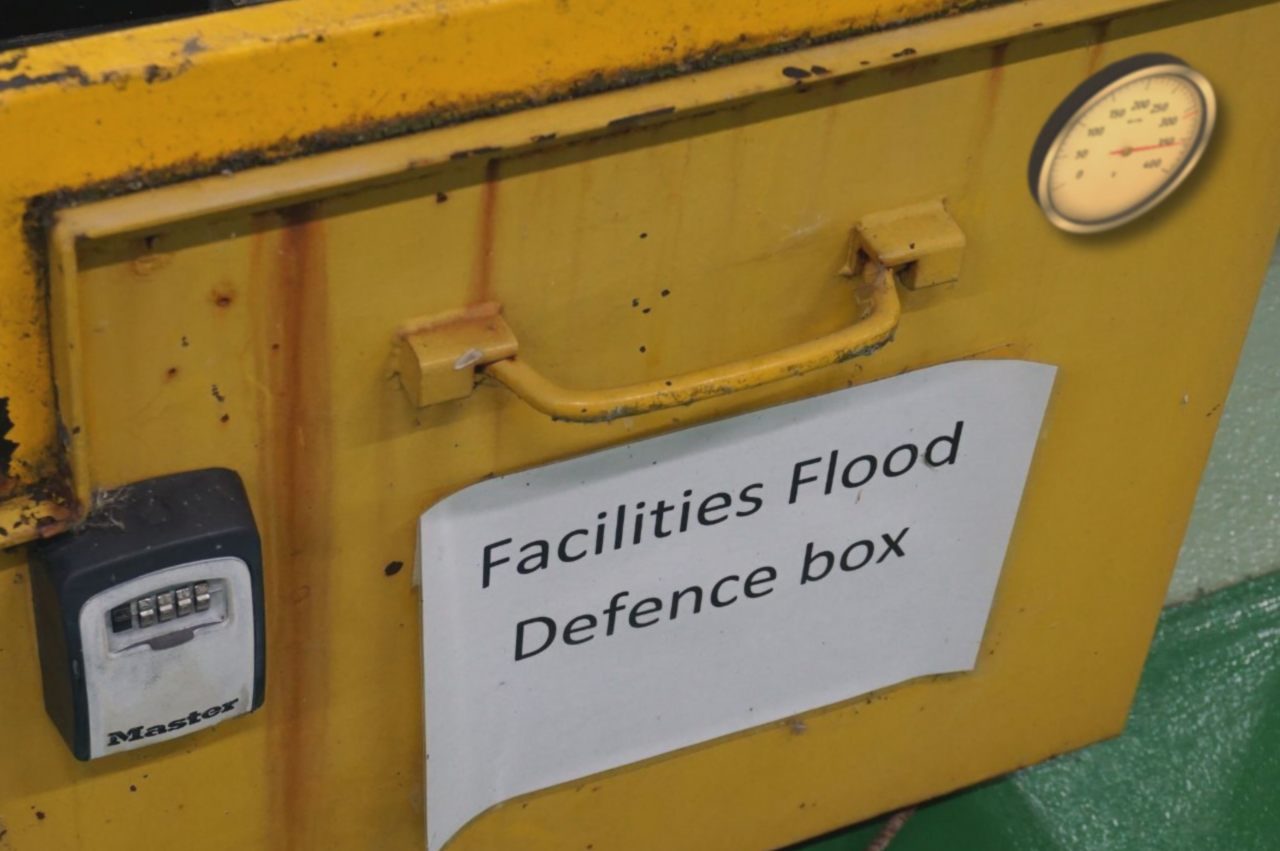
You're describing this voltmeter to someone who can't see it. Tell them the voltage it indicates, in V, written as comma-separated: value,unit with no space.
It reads 350,V
